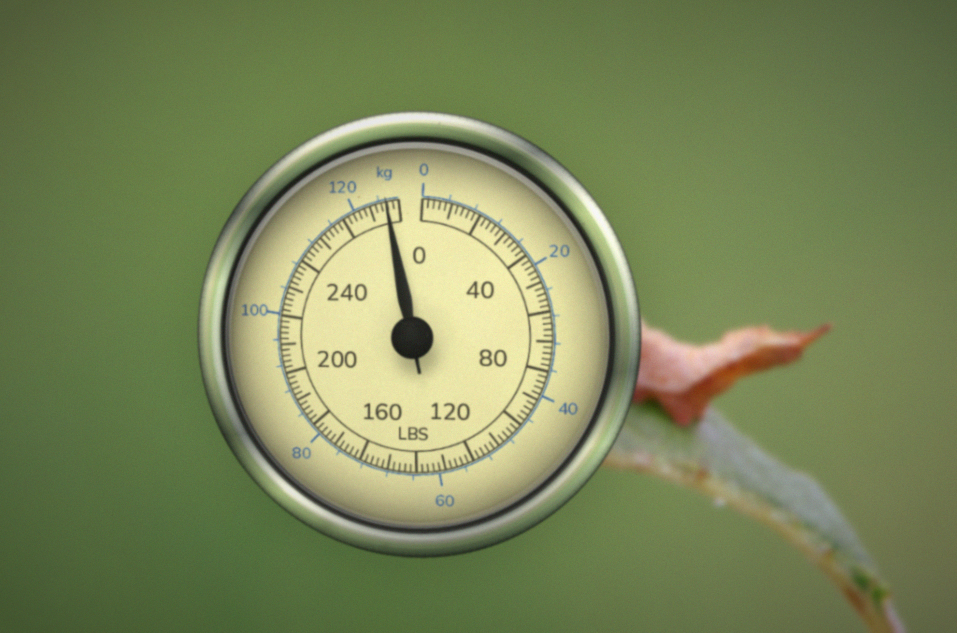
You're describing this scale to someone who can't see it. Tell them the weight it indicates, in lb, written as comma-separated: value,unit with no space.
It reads 276,lb
